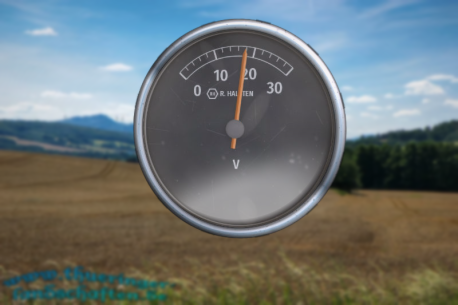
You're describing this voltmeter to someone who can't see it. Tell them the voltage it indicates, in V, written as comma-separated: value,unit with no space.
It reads 18,V
